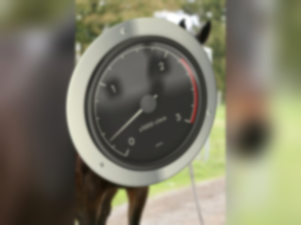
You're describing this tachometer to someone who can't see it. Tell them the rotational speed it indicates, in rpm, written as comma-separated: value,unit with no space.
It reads 300,rpm
